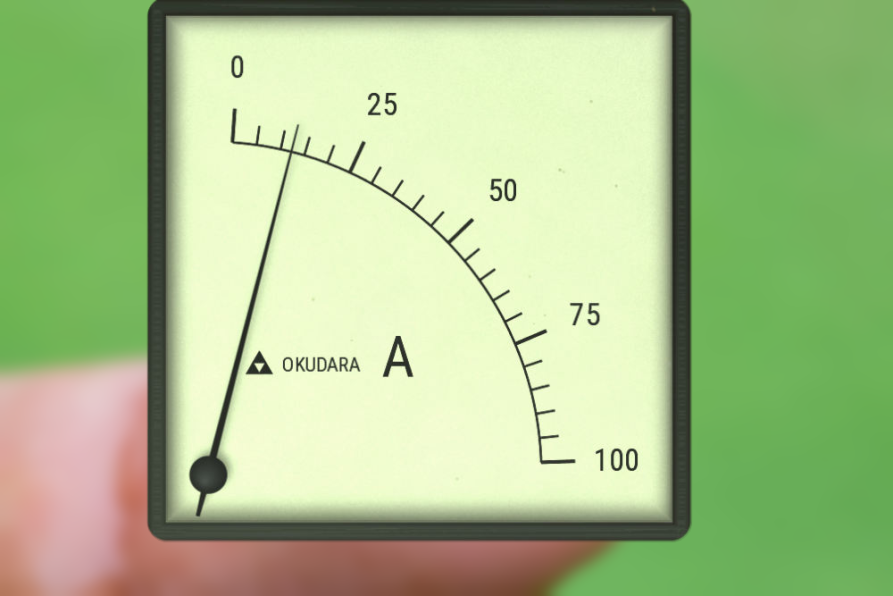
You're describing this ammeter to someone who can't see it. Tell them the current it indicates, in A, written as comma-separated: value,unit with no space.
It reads 12.5,A
